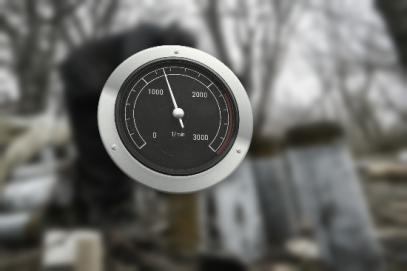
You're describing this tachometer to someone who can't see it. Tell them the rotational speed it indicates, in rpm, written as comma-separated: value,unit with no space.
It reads 1300,rpm
